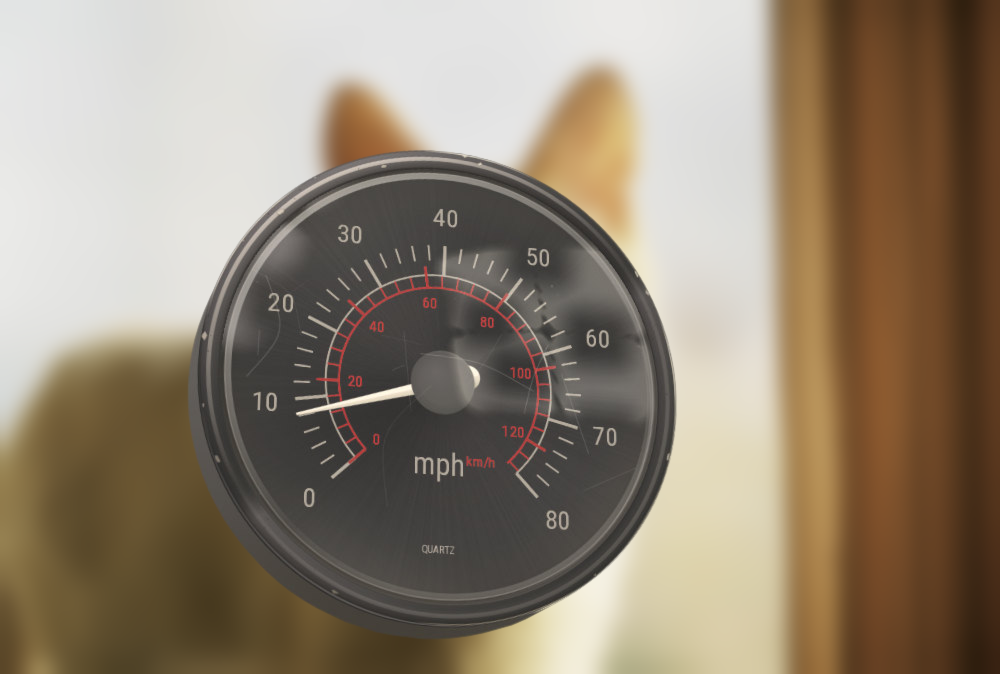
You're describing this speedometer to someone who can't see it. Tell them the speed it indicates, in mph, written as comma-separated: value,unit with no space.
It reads 8,mph
